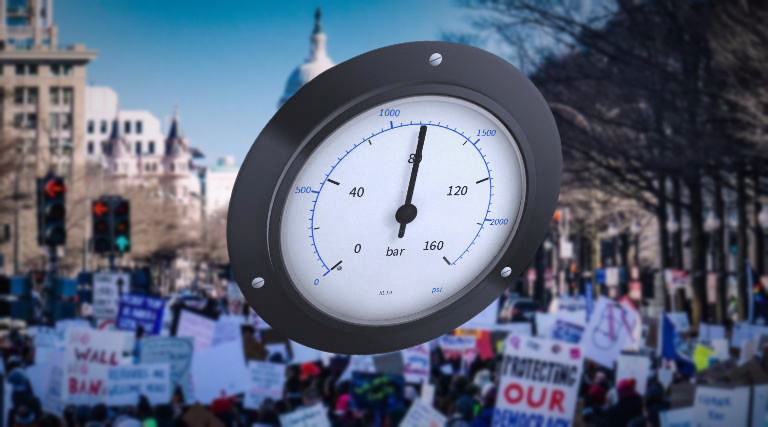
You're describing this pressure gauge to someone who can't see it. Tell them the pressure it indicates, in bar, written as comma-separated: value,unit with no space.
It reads 80,bar
